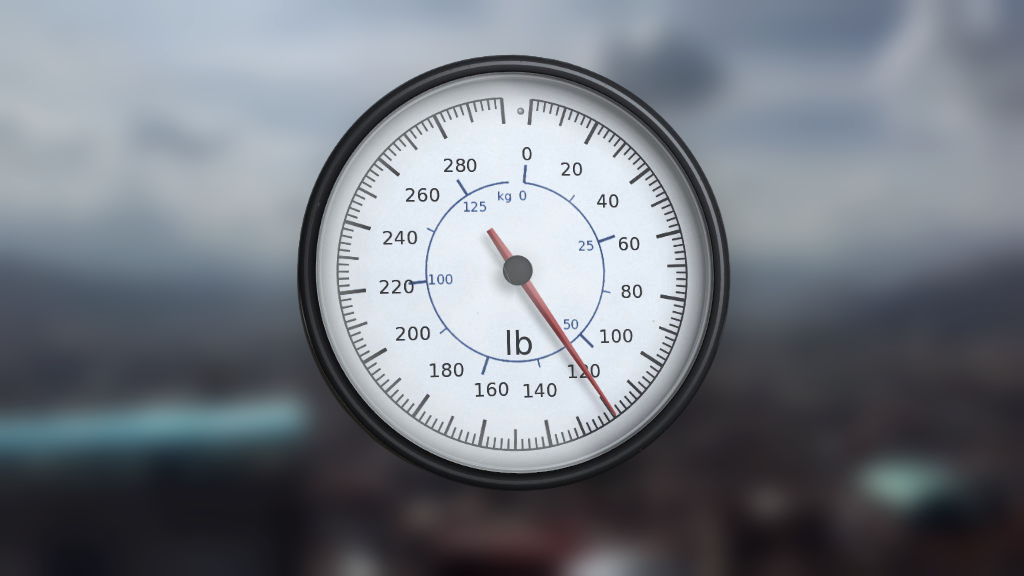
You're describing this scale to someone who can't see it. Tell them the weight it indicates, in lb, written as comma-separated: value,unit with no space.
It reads 120,lb
